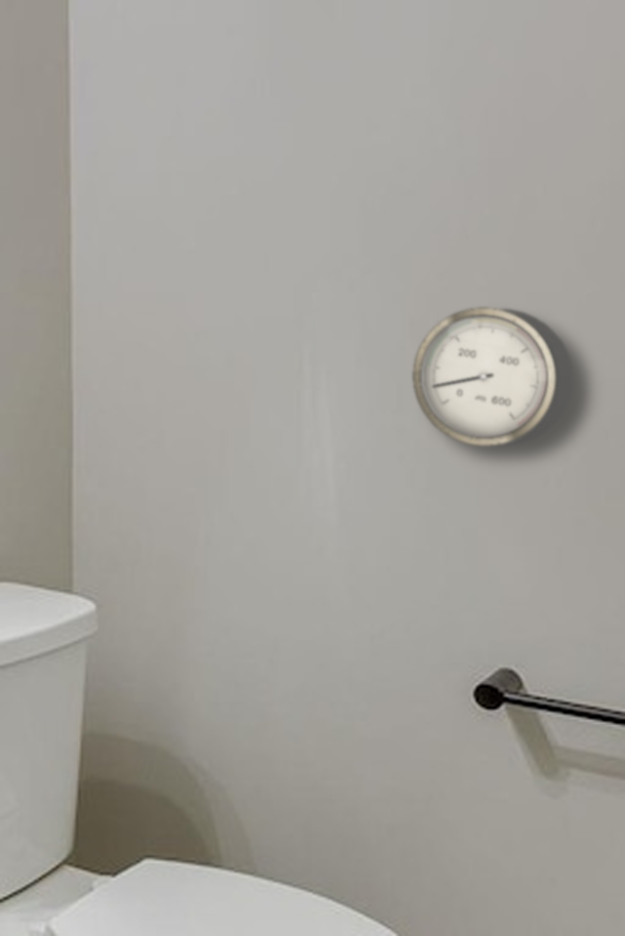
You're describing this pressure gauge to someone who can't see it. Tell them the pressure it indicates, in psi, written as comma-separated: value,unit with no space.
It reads 50,psi
